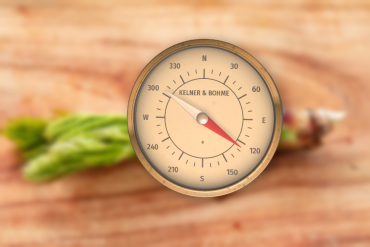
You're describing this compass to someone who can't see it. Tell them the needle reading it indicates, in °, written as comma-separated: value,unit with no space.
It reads 125,°
